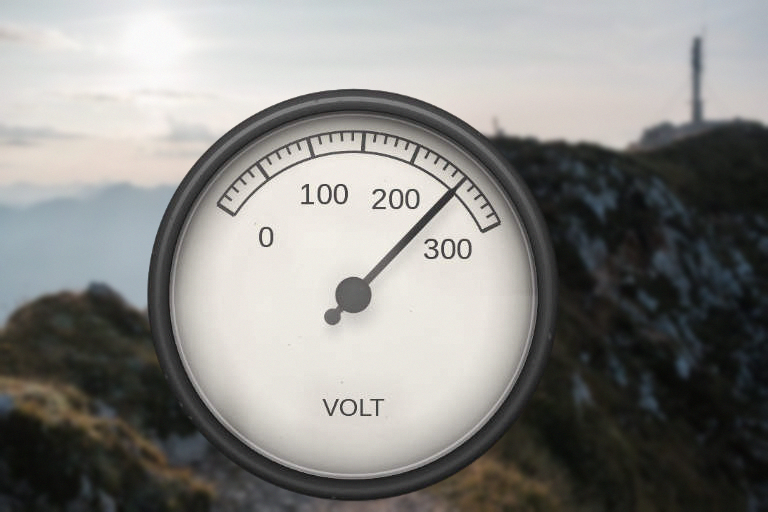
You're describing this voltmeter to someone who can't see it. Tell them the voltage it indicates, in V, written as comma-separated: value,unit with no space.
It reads 250,V
